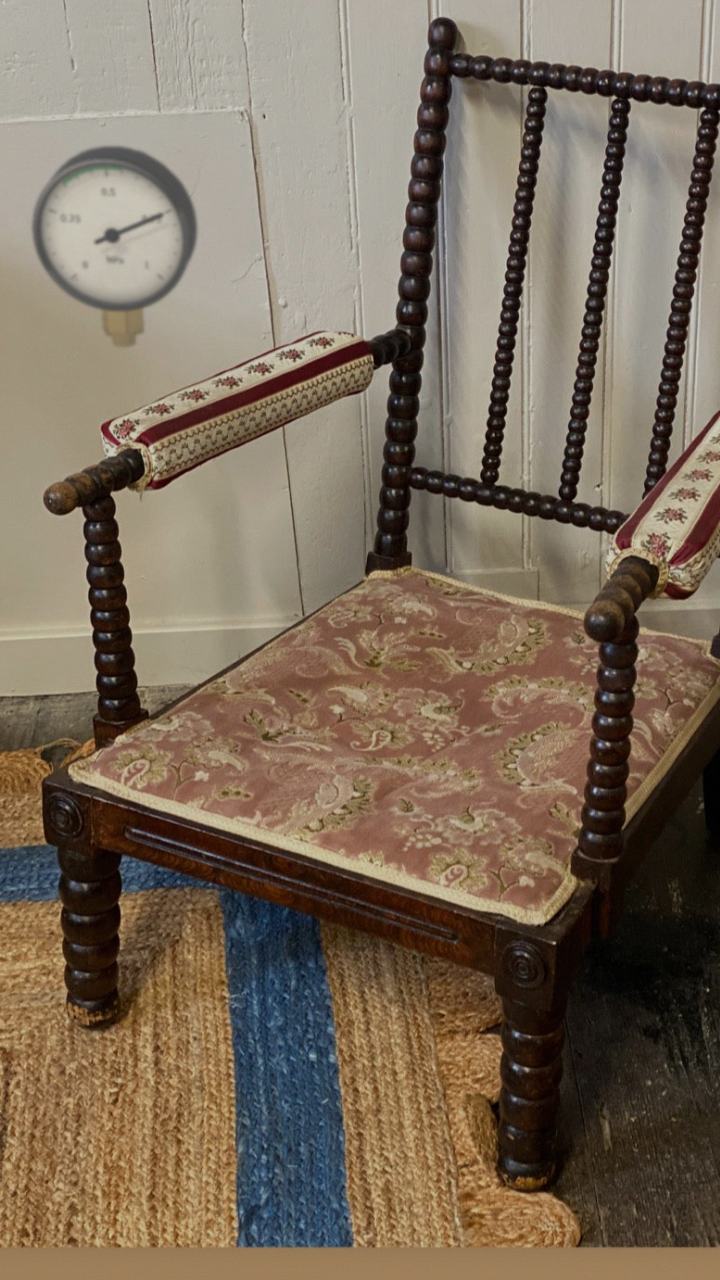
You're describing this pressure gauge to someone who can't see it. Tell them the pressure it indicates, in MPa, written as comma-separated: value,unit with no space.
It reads 0.75,MPa
